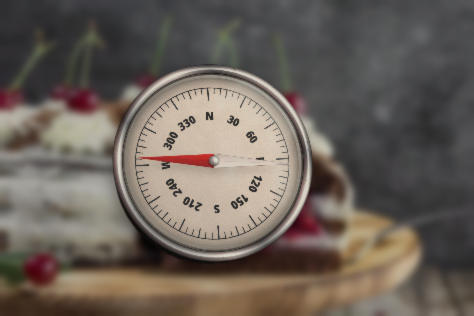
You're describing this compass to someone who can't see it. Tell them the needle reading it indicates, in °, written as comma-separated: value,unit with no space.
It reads 275,°
